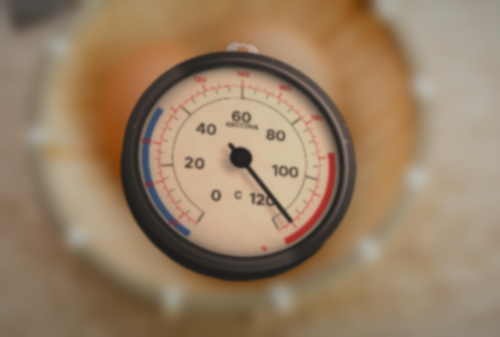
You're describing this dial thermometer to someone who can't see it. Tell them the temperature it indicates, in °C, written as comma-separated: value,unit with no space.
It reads 116,°C
